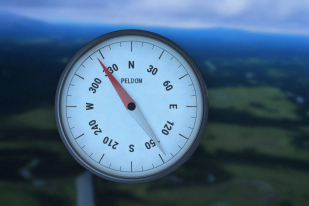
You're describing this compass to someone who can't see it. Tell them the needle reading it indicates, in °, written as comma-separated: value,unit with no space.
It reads 325,°
